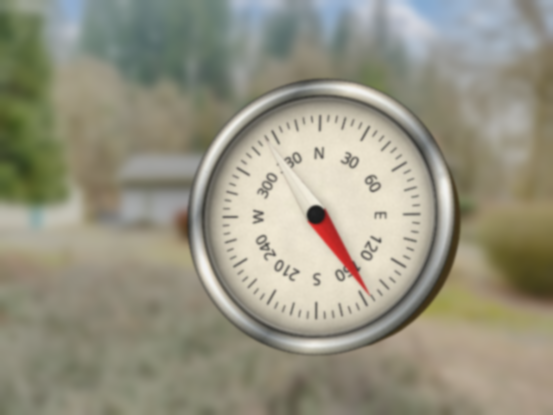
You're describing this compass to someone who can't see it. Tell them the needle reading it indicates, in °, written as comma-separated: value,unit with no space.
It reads 145,°
